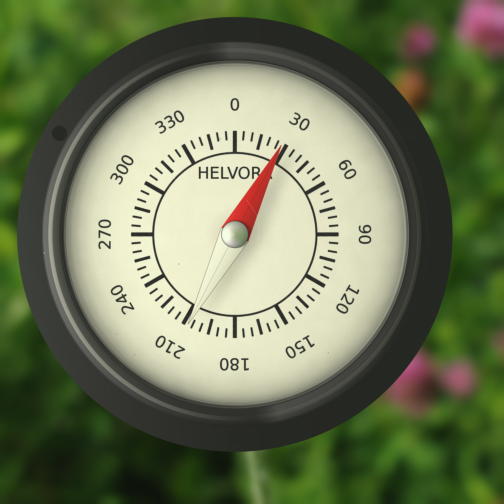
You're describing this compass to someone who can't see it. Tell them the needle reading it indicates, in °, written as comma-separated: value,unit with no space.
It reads 27.5,°
